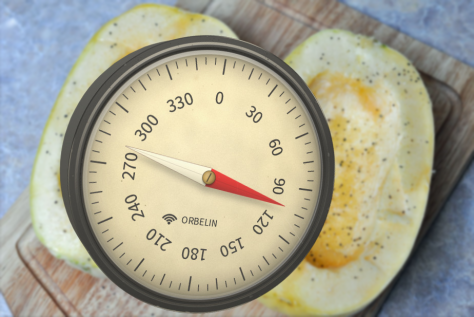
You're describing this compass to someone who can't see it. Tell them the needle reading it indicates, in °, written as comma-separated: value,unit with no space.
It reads 102.5,°
